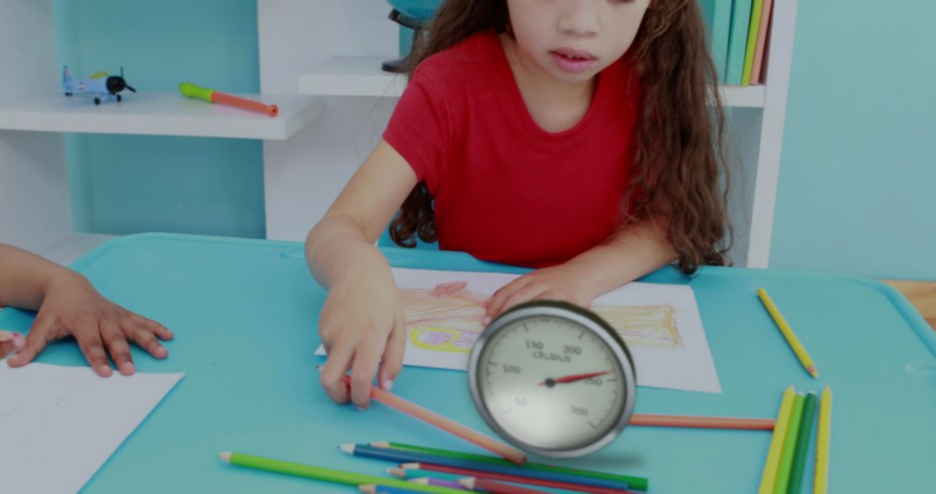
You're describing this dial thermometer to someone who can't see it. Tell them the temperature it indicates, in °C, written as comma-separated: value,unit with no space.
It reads 240,°C
